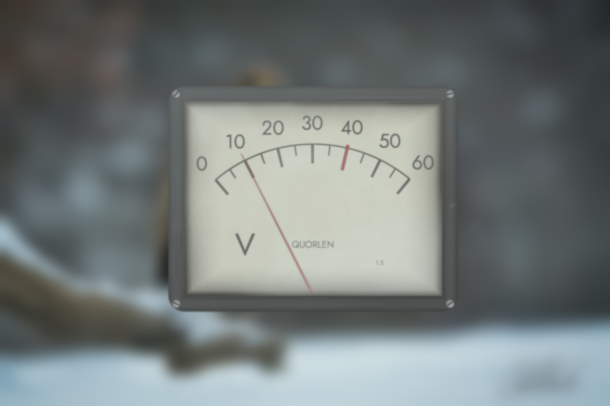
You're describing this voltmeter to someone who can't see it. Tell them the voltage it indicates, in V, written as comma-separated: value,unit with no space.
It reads 10,V
